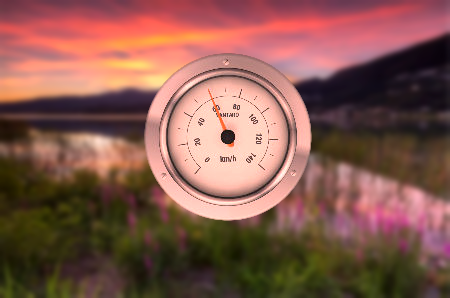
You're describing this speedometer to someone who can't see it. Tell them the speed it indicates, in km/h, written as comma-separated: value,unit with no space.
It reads 60,km/h
